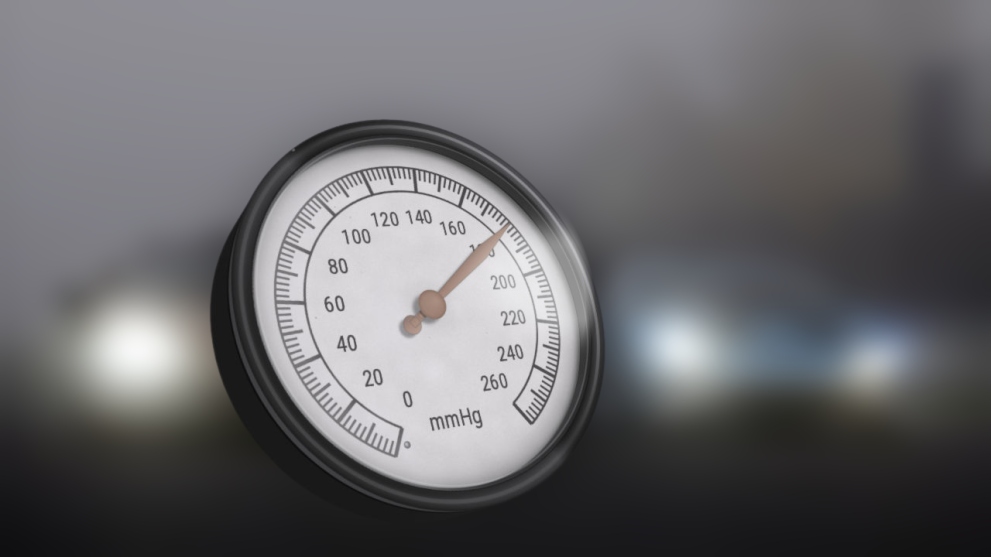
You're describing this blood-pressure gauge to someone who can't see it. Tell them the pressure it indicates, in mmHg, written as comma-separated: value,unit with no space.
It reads 180,mmHg
